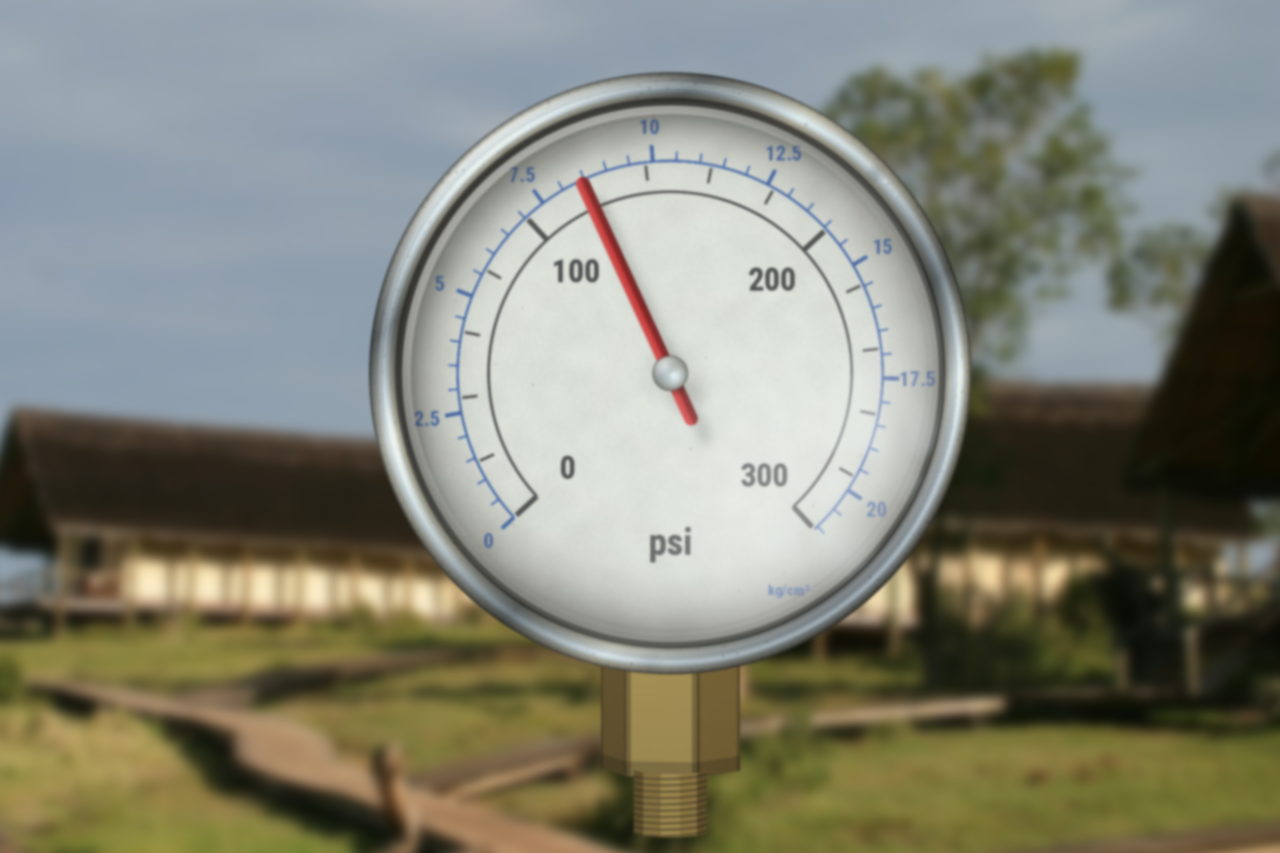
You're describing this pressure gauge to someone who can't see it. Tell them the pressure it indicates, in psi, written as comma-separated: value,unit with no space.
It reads 120,psi
